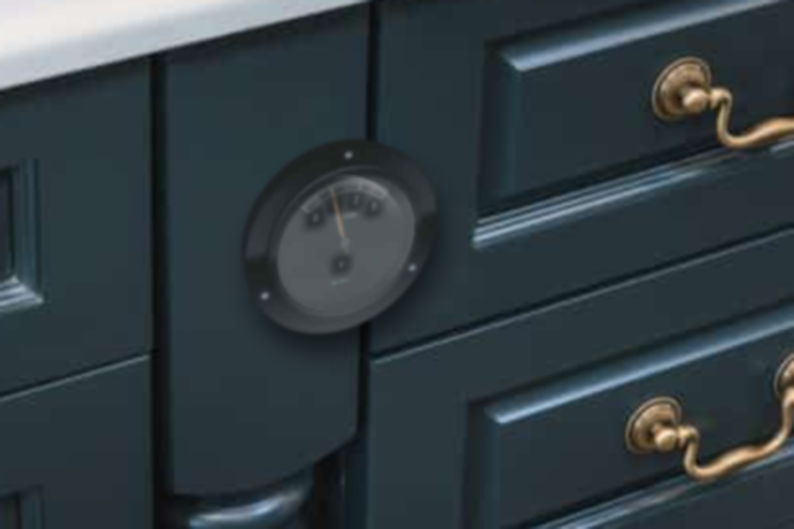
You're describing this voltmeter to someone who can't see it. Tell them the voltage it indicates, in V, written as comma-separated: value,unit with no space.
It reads 1,V
